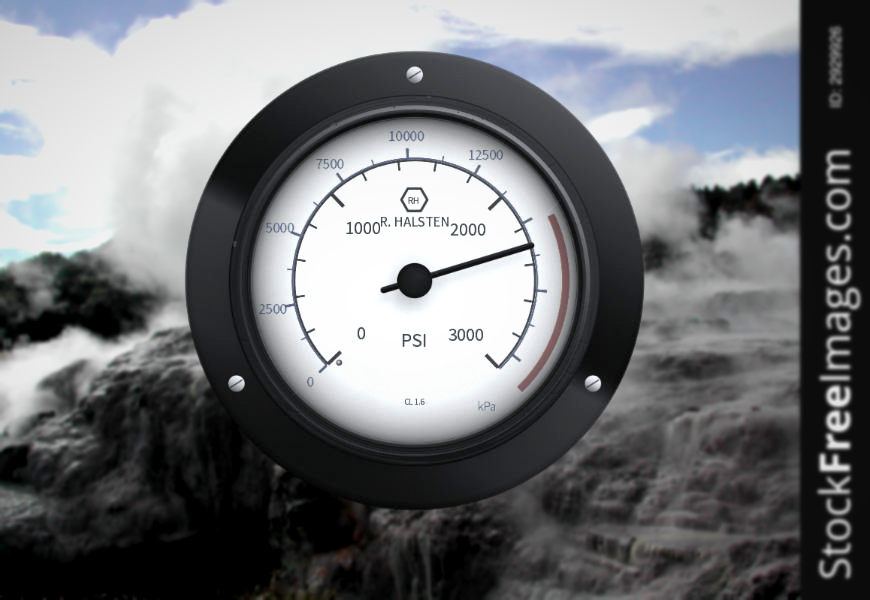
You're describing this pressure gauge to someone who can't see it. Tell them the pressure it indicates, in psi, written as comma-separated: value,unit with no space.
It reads 2300,psi
